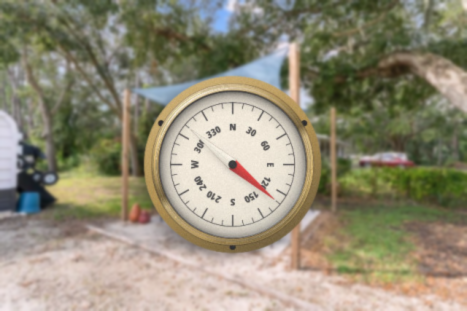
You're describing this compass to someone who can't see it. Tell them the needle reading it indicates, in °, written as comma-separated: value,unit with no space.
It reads 130,°
